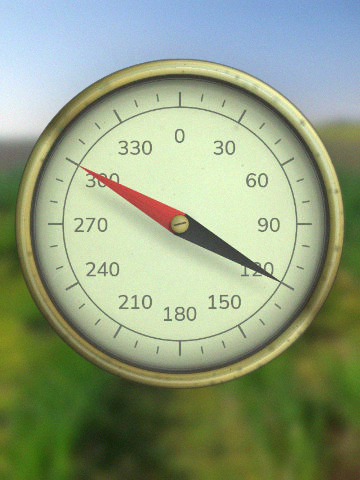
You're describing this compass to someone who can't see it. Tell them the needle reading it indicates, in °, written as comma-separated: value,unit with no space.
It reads 300,°
